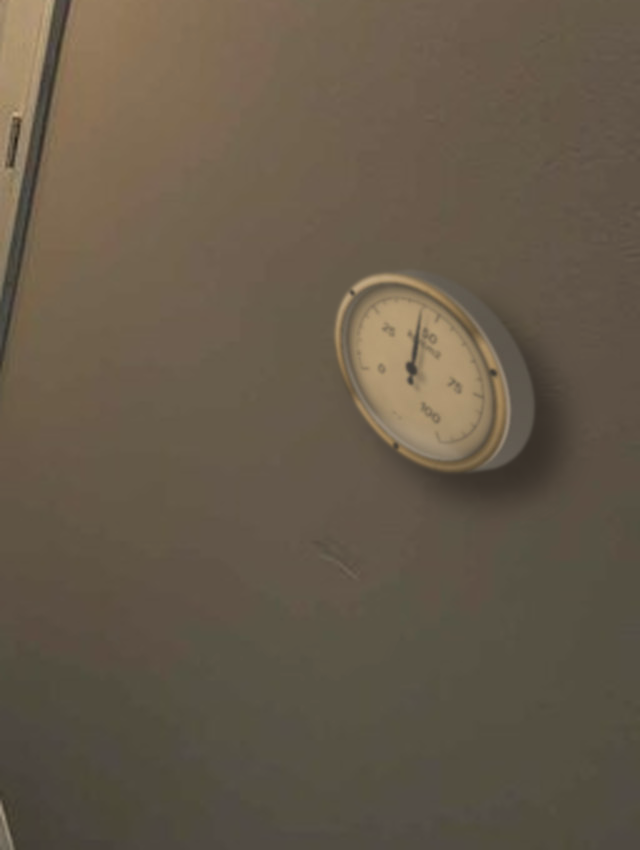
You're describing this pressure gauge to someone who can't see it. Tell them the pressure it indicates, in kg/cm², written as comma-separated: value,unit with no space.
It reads 45,kg/cm²
